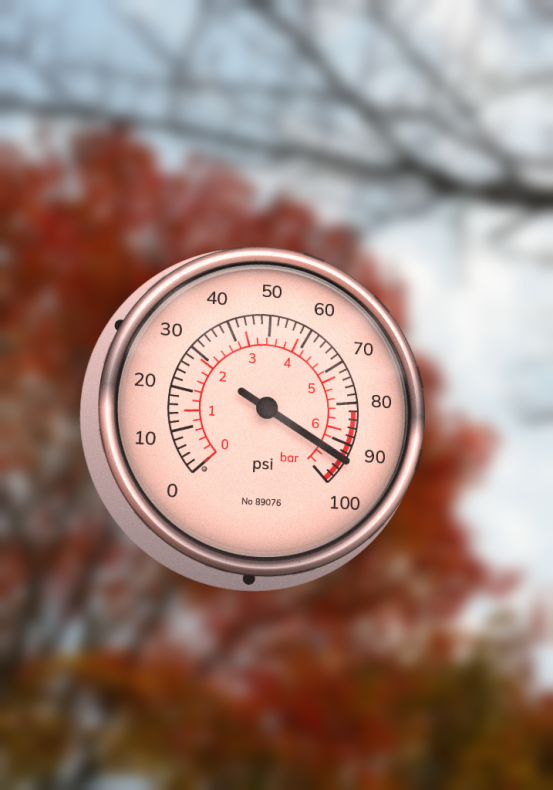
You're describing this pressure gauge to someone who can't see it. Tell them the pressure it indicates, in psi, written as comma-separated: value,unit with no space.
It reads 94,psi
